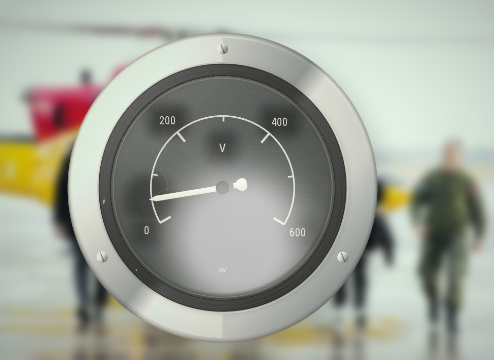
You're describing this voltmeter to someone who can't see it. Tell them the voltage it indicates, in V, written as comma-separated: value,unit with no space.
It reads 50,V
